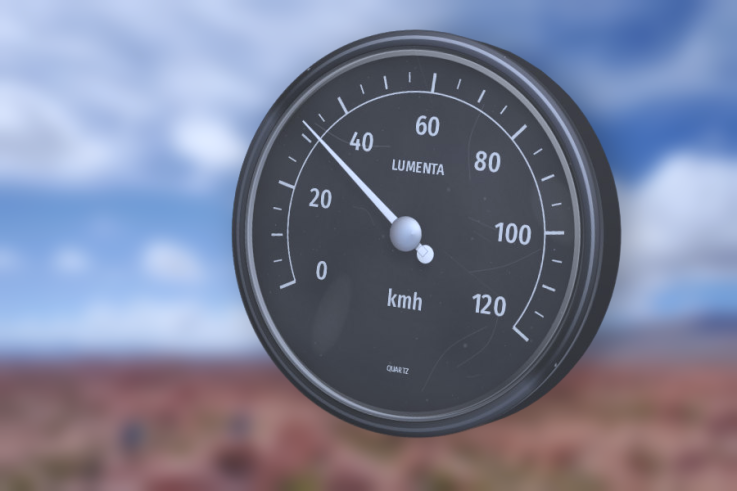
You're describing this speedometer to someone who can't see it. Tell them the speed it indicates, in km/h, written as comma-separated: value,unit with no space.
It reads 32.5,km/h
